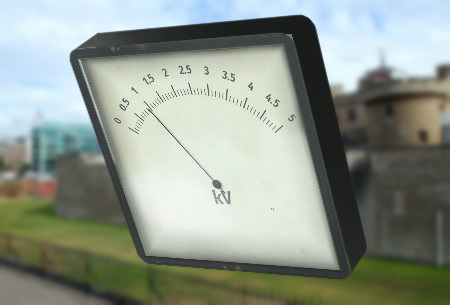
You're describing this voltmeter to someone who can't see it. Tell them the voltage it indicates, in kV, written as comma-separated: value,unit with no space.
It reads 1,kV
